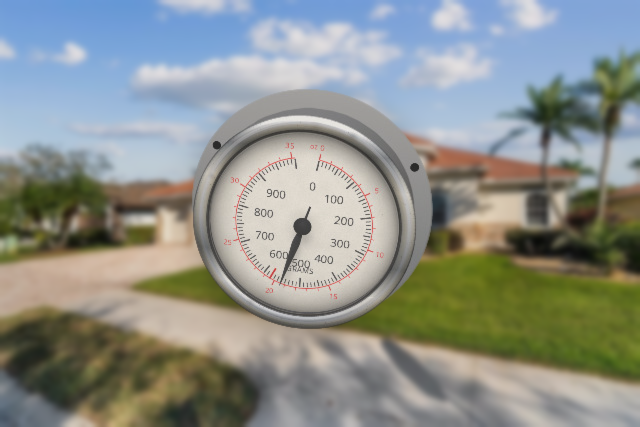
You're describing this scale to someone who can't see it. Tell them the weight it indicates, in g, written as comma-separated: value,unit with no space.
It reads 550,g
